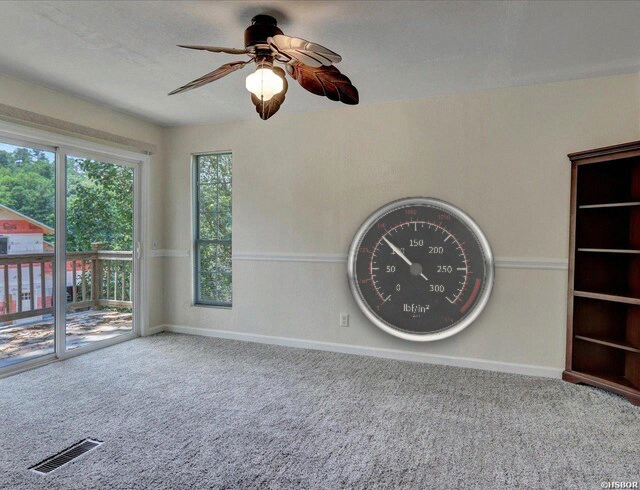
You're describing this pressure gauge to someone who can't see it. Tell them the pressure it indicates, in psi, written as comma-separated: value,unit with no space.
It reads 100,psi
